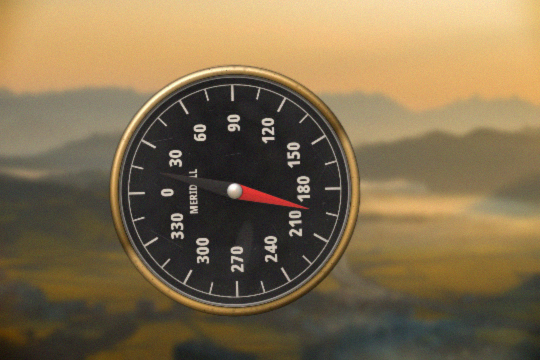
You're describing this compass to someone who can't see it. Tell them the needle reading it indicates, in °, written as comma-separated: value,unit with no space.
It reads 195,°
